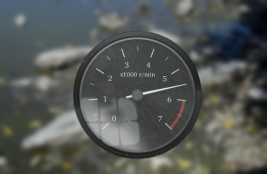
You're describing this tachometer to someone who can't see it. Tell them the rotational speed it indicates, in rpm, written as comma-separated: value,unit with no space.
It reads 5500,rpm
